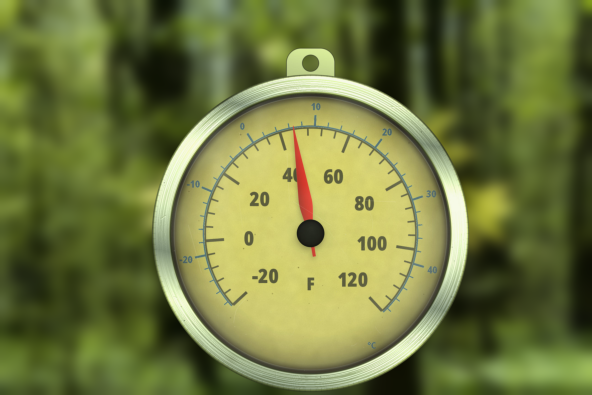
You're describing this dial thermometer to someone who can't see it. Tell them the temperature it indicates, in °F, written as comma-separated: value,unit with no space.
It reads 44,°F
